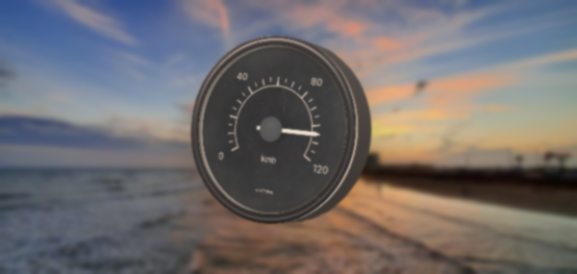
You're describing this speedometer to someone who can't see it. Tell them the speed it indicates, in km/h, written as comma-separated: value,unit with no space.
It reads 105,km/h
